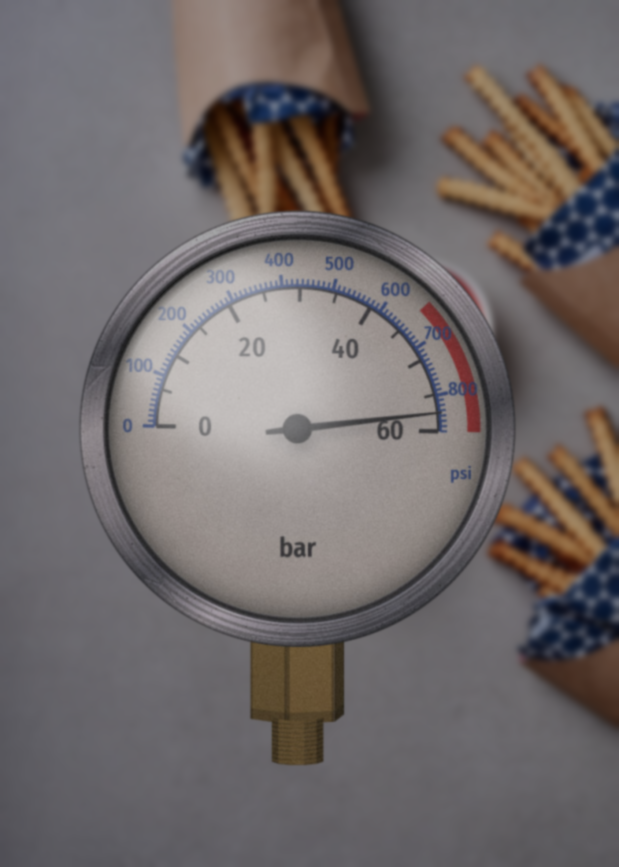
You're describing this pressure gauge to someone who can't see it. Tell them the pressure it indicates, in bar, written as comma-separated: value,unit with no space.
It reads 57.5,bar
